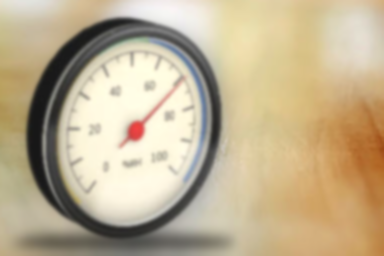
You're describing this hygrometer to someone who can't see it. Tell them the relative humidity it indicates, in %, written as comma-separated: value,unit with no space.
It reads 70,%
